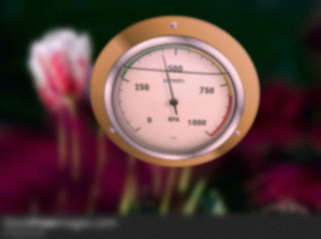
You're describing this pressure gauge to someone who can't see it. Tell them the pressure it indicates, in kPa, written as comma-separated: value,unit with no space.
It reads 450,kPa
